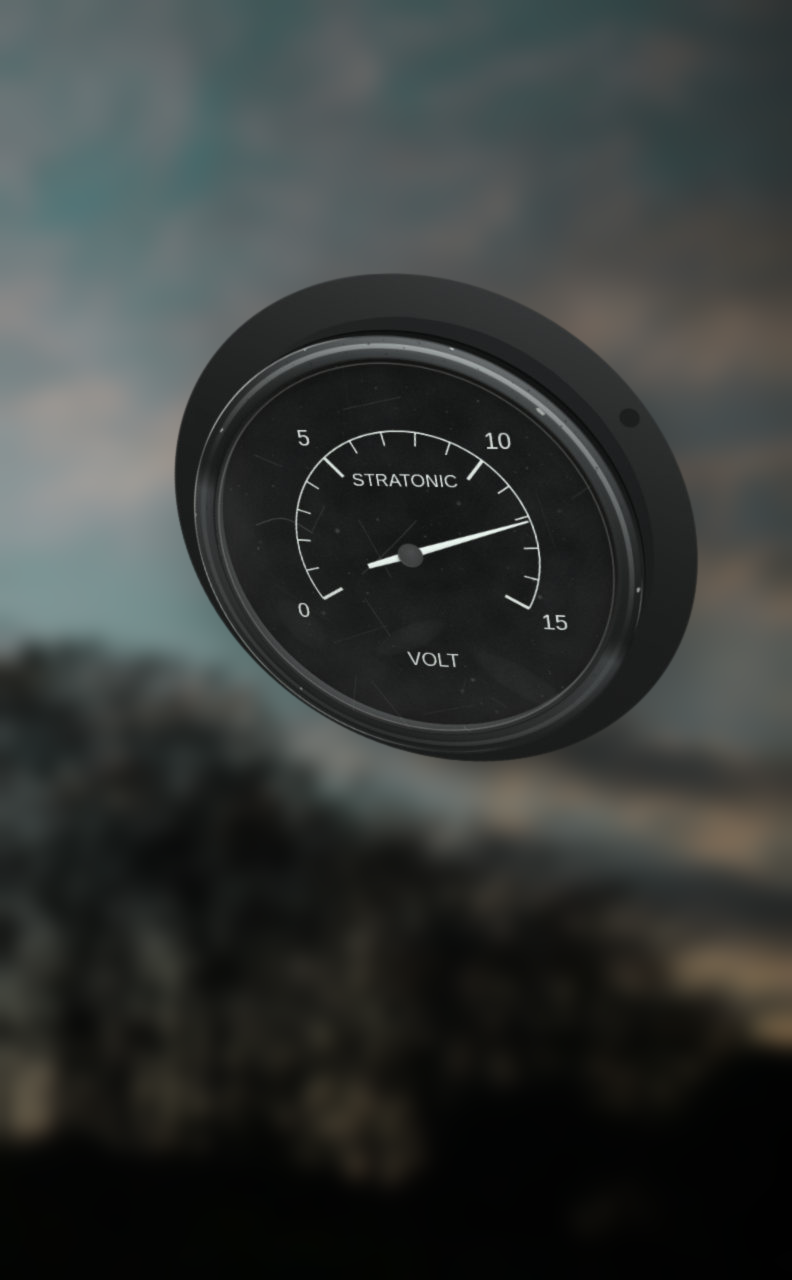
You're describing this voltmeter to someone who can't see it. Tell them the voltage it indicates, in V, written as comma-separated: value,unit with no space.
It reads 12,V
